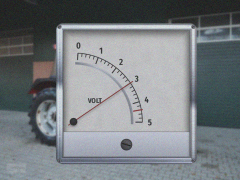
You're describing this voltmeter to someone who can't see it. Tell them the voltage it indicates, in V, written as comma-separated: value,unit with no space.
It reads 3,V
